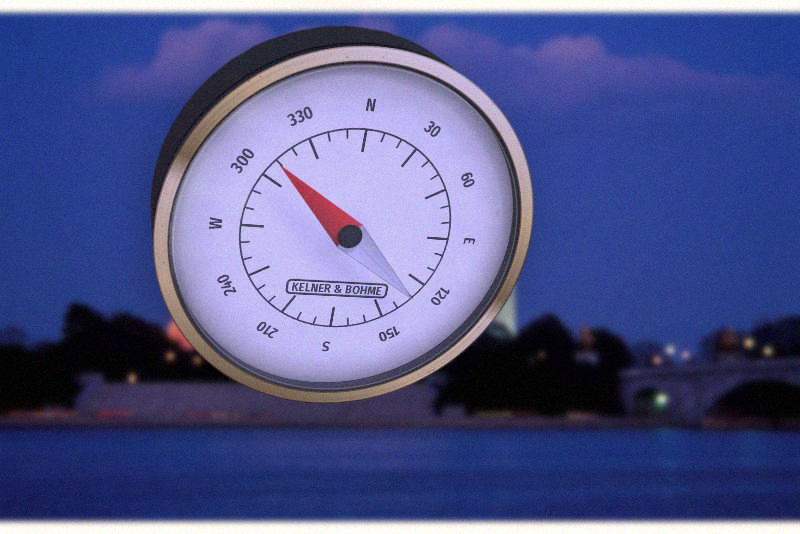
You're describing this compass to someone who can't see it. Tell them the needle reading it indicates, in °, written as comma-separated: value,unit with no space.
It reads 310,°
